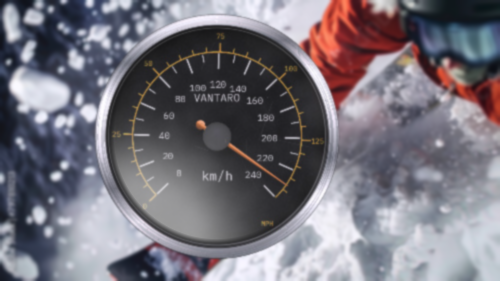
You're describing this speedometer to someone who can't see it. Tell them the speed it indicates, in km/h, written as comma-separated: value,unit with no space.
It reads 230,km/h
